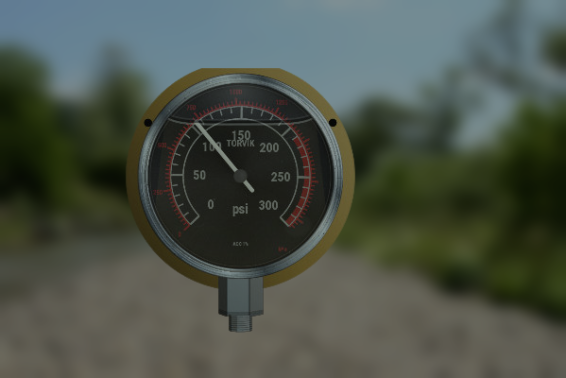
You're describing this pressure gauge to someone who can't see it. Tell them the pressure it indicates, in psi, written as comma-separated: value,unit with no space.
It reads 105,psi
